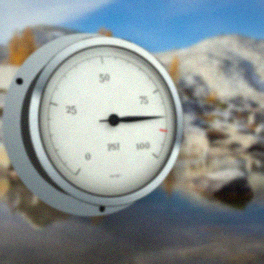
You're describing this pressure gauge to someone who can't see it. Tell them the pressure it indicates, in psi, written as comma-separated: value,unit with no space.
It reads 85,psi
